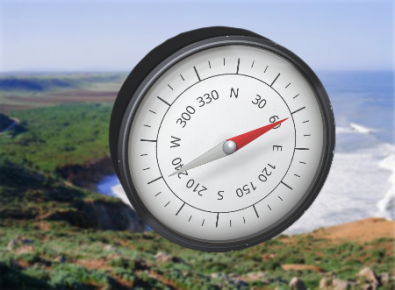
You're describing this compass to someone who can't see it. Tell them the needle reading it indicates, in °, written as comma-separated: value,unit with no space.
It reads 60,°
